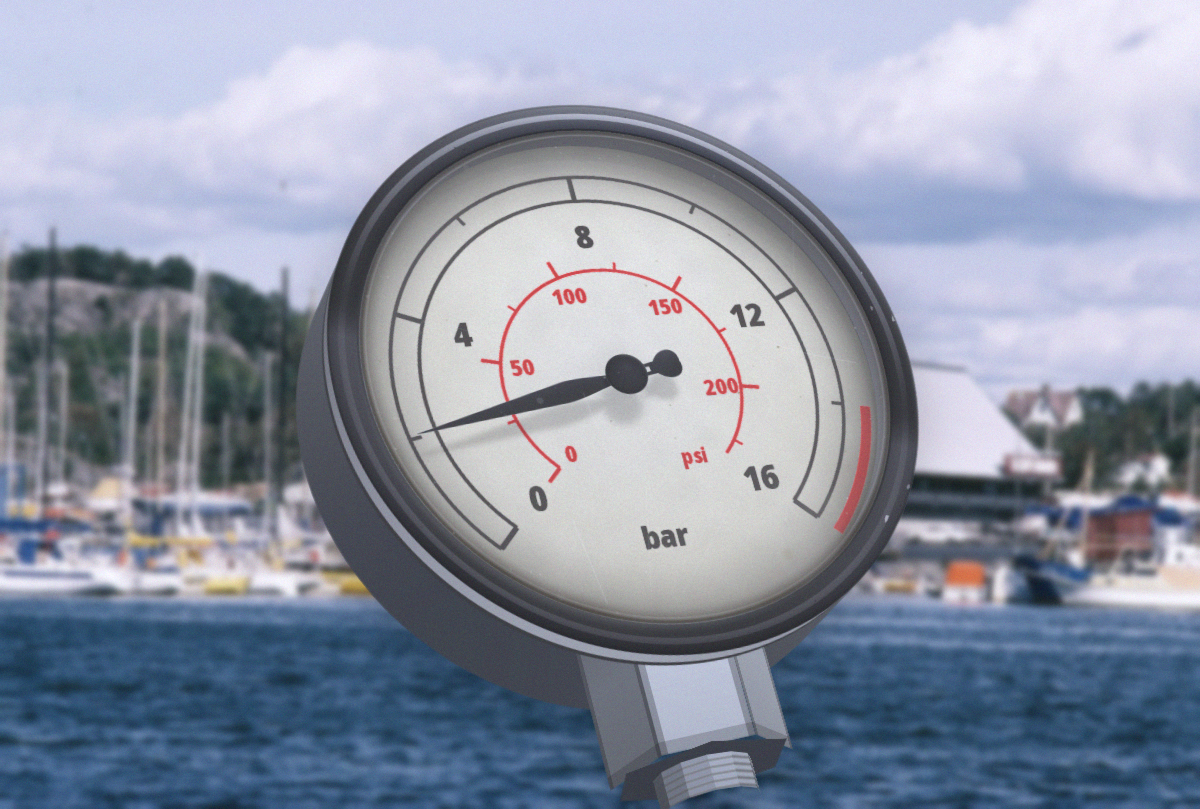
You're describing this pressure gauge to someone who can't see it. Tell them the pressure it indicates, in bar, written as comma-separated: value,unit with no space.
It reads 2,bar
